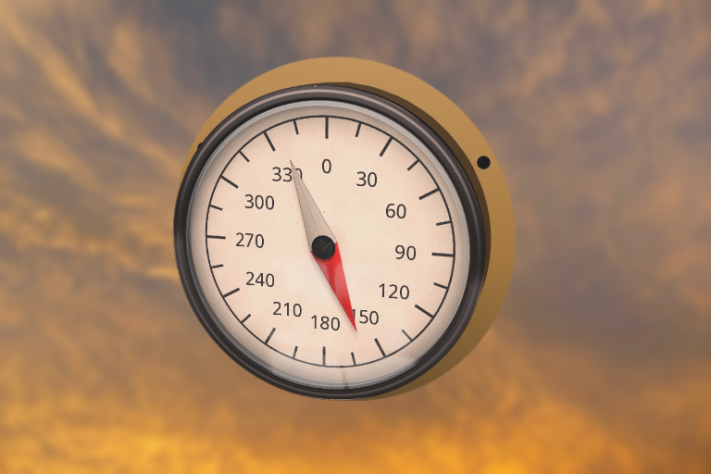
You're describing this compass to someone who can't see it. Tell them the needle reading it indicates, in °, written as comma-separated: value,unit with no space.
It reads 157.5,°
